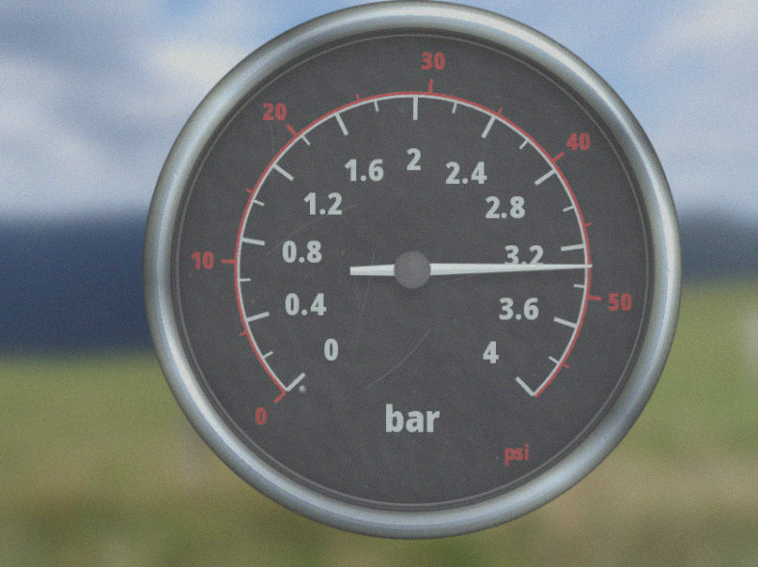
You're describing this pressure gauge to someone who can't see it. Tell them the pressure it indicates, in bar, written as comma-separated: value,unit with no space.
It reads 3.3,bar
